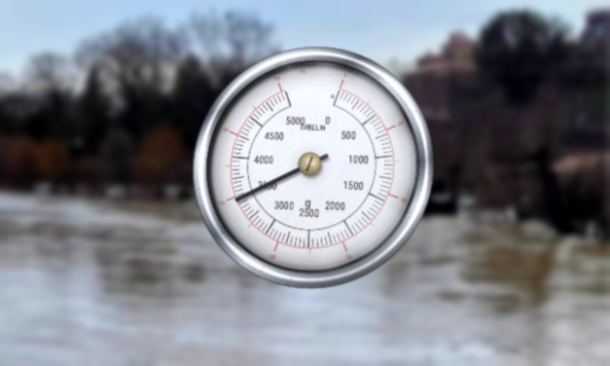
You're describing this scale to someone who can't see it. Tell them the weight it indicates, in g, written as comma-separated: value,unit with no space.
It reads 3500,g
